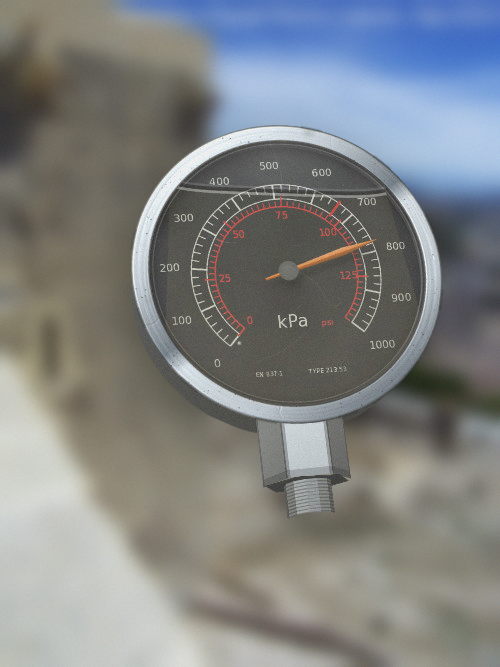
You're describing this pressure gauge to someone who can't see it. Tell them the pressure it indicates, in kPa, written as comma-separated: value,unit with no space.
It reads 780,kPa
